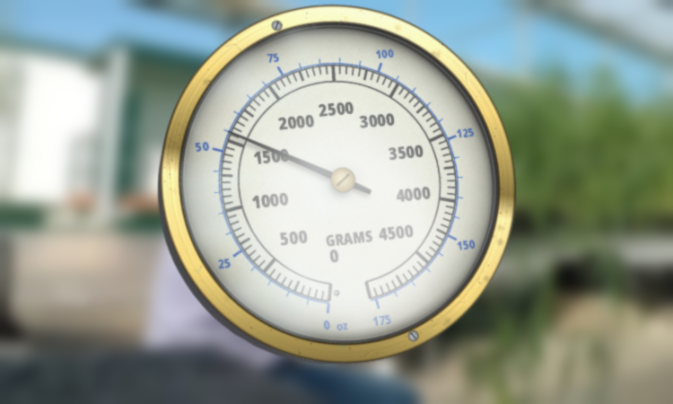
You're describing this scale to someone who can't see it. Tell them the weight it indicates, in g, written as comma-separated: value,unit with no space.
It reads 1550,g
